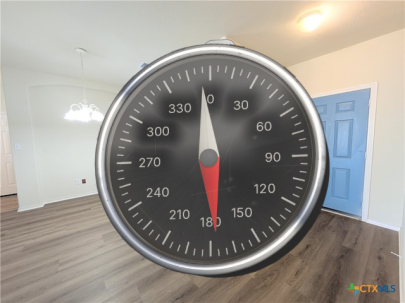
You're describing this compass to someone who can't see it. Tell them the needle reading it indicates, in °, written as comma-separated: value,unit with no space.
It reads 175,°
